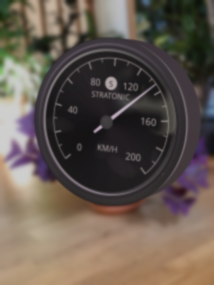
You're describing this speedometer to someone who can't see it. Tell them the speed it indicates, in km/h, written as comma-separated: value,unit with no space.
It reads 135,km/h
